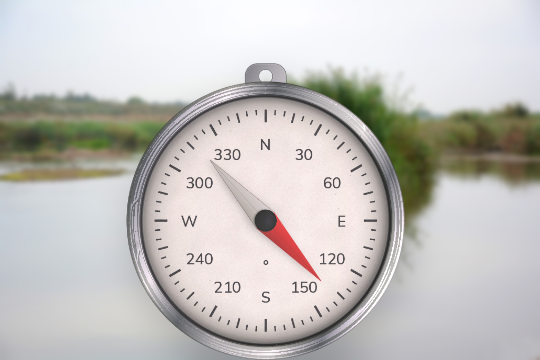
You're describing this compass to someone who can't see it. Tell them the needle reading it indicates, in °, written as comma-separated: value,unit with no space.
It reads 137.5,°
